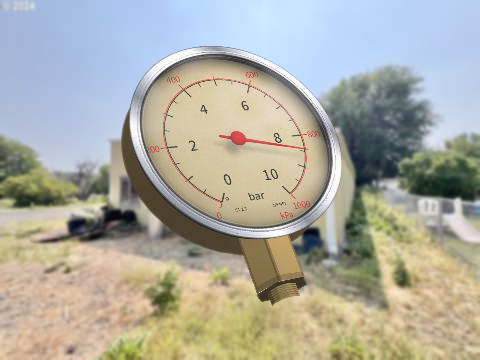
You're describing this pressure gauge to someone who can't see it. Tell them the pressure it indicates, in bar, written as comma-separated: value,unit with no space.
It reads 8.5,bar
